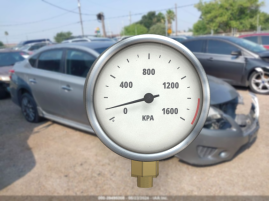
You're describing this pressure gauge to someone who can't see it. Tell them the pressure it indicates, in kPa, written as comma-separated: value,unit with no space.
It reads 100,kPa
